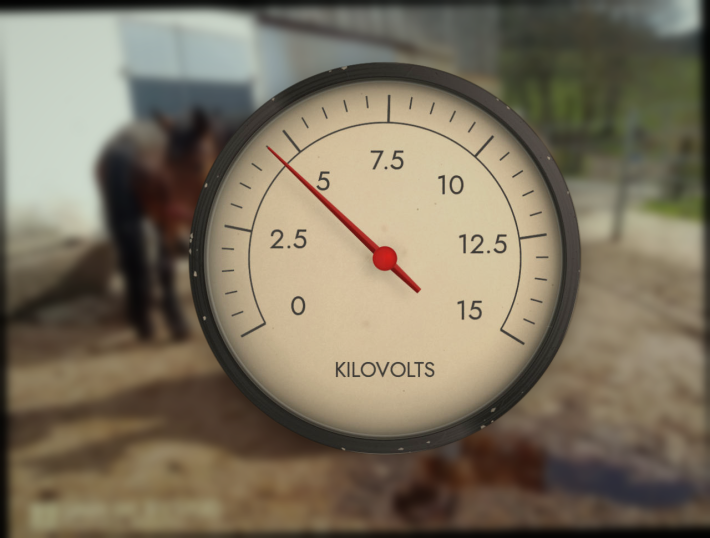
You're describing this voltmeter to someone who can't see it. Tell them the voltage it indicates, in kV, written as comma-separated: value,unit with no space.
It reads 4.5,kV
